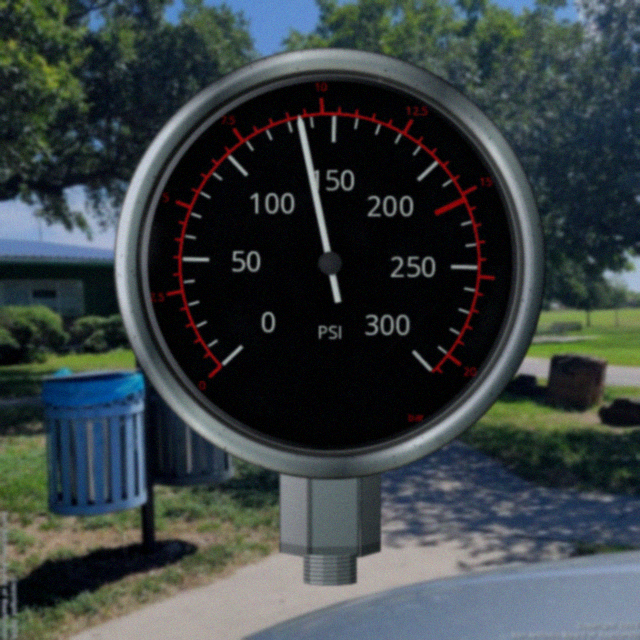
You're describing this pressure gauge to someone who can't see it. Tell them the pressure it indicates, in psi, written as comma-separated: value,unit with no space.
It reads 135,psi
